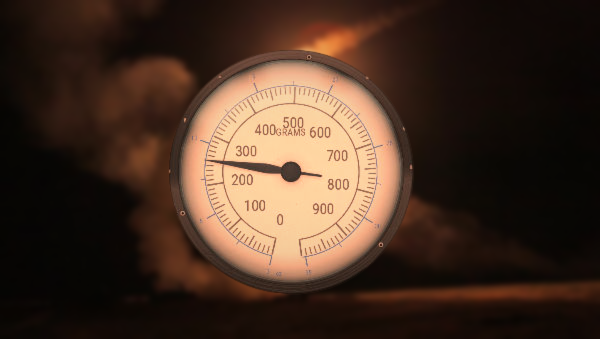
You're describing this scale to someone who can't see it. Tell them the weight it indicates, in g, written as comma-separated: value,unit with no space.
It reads 250,g
